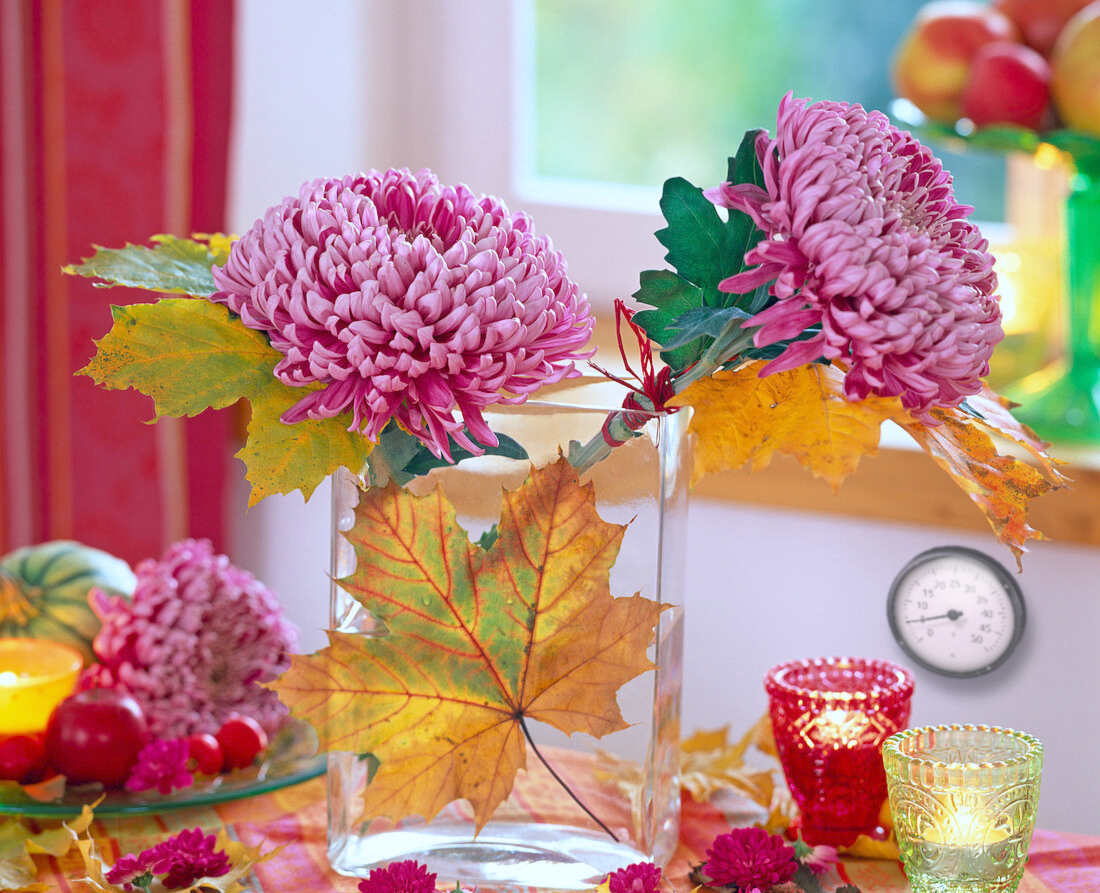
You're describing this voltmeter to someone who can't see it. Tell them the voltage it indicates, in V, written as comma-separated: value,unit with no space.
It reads 5,V
